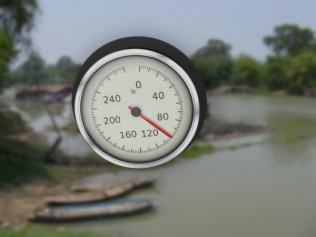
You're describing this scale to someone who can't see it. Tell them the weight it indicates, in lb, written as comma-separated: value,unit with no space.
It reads 100,lb
